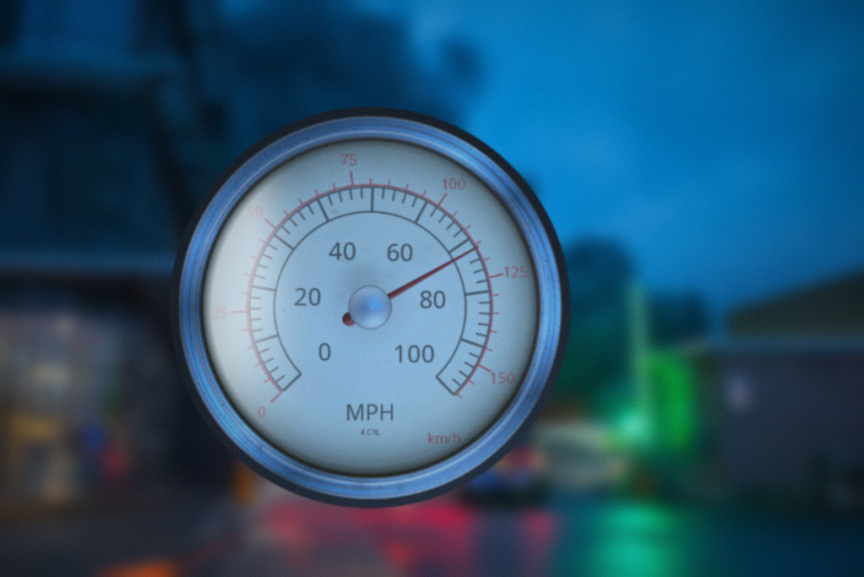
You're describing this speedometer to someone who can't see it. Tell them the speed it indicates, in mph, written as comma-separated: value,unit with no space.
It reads 72,mph
